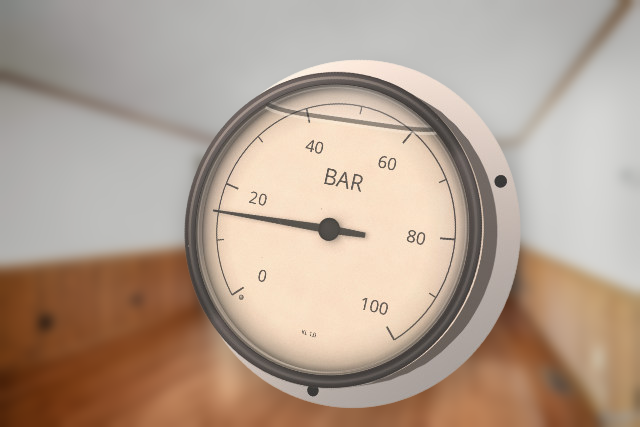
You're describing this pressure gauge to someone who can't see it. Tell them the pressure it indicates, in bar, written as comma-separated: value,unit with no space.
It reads 15,bar
